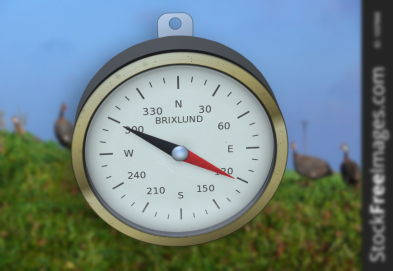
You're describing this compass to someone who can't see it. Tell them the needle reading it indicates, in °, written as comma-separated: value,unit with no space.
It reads 120,°
